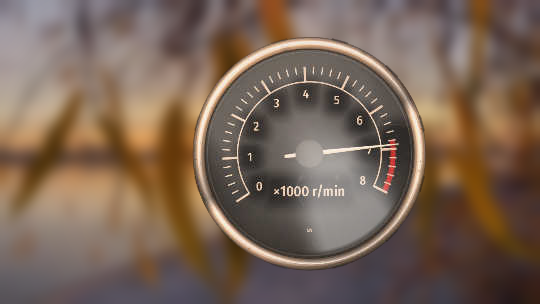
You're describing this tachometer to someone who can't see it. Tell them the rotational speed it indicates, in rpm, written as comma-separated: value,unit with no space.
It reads 6900,rpm
